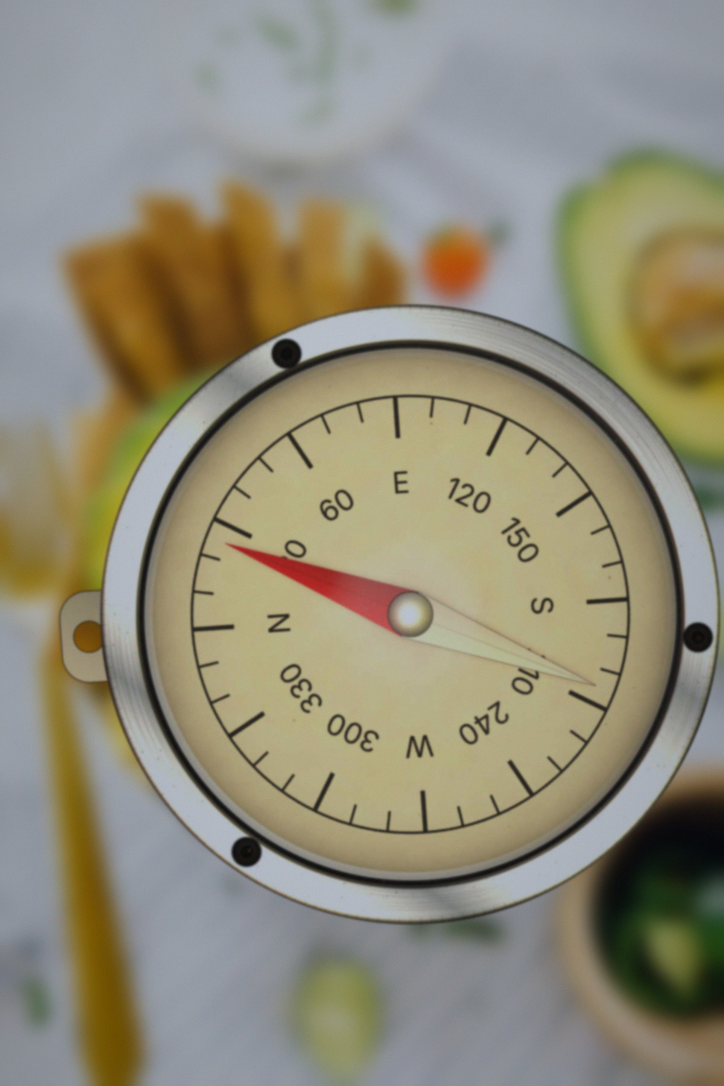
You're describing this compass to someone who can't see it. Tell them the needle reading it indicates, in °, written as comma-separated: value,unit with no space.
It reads 25,°
